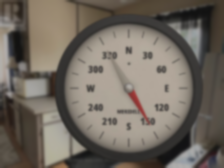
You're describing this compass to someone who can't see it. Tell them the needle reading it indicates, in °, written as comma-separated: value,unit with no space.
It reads 150,°
